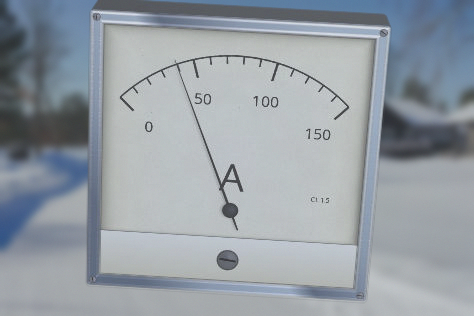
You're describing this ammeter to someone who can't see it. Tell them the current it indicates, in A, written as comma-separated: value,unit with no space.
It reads 40,A
